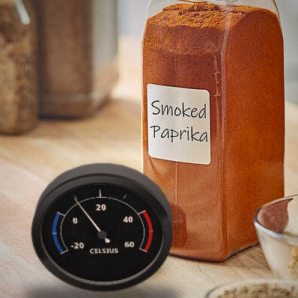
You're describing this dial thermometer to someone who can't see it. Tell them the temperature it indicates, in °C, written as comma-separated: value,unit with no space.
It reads 10,°C
